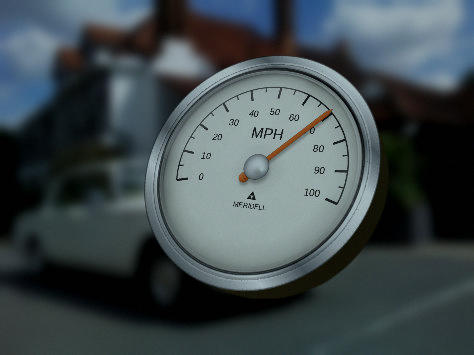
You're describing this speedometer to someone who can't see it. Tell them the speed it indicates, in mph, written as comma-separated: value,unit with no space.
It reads 70,mph
